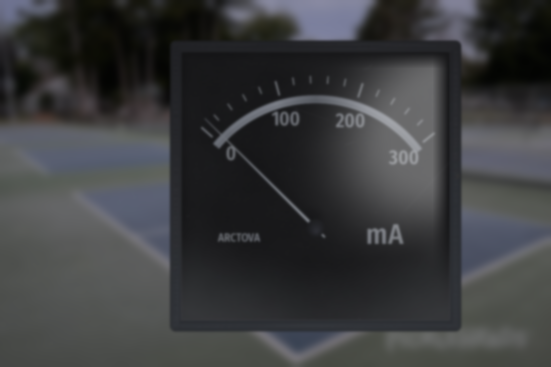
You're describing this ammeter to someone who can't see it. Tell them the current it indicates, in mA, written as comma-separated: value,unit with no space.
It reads 10,mA
